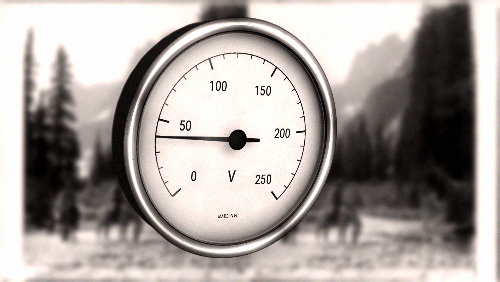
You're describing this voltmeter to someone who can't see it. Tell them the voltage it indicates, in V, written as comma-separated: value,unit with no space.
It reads 40,V
